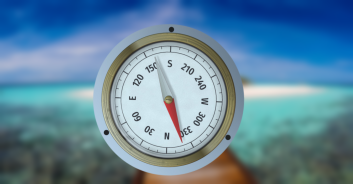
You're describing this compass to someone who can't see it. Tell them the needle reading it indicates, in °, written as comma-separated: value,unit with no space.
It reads 340,°
